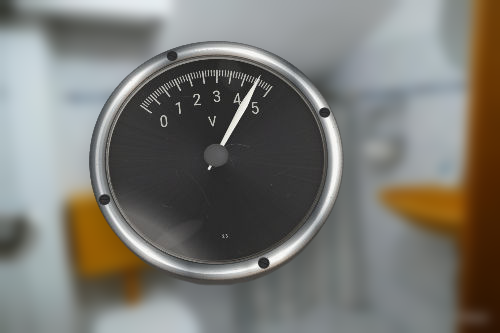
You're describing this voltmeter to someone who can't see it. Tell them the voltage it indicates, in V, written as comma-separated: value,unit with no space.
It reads 4.5,V
